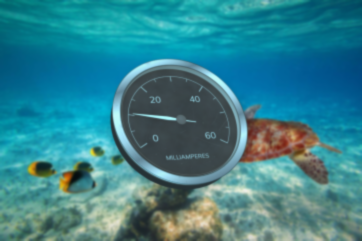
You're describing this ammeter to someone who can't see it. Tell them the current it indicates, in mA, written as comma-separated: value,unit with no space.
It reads 10,mA
